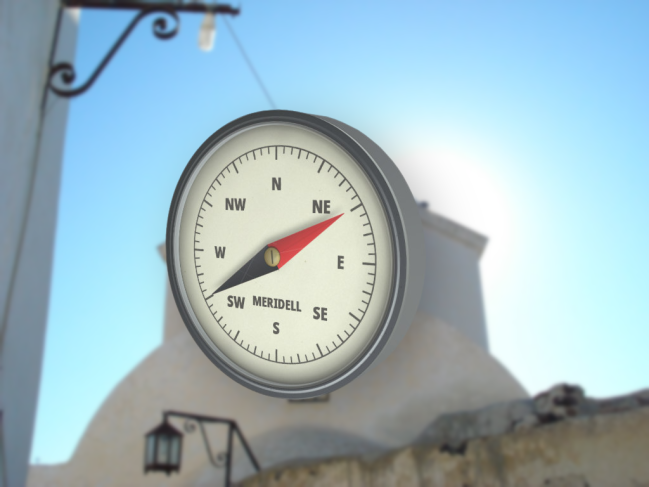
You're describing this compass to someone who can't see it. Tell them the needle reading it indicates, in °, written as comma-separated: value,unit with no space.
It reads 60,°
